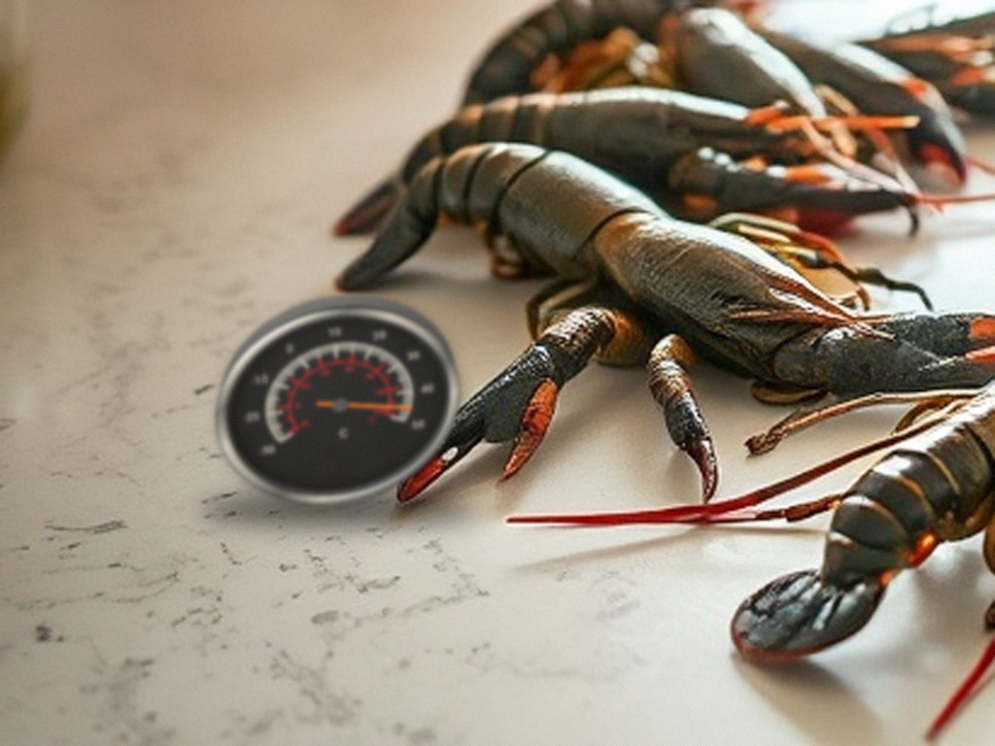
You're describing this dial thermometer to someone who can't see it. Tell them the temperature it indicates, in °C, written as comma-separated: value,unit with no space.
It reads 45,°C
